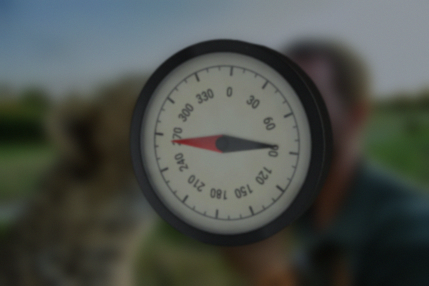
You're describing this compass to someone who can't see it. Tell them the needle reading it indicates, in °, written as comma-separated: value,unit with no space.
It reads 265,°
